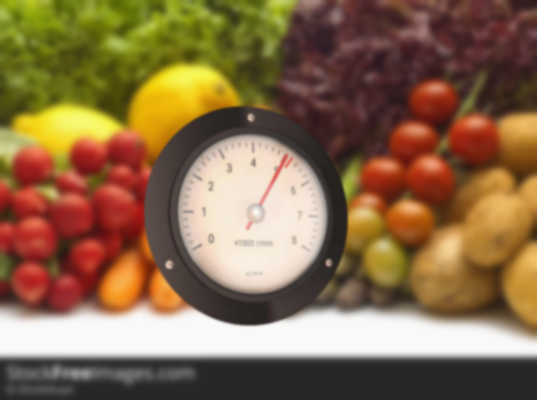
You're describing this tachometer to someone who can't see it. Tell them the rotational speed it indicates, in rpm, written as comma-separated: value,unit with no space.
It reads 5000,rpm
